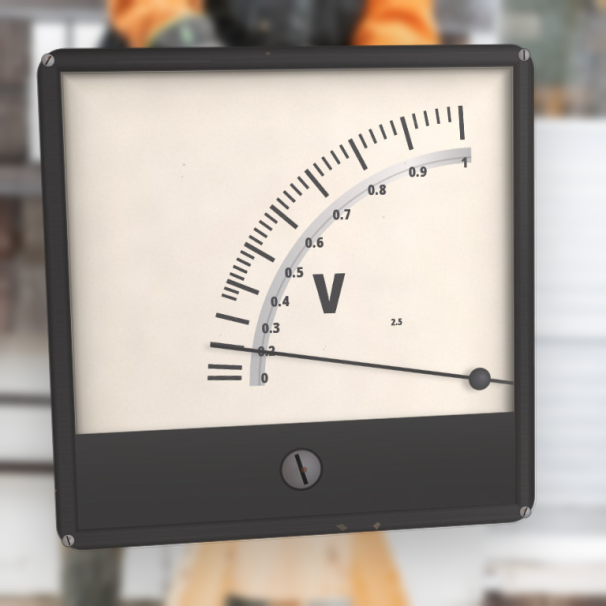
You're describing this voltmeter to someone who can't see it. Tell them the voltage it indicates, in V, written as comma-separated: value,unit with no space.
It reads 0.2,V
